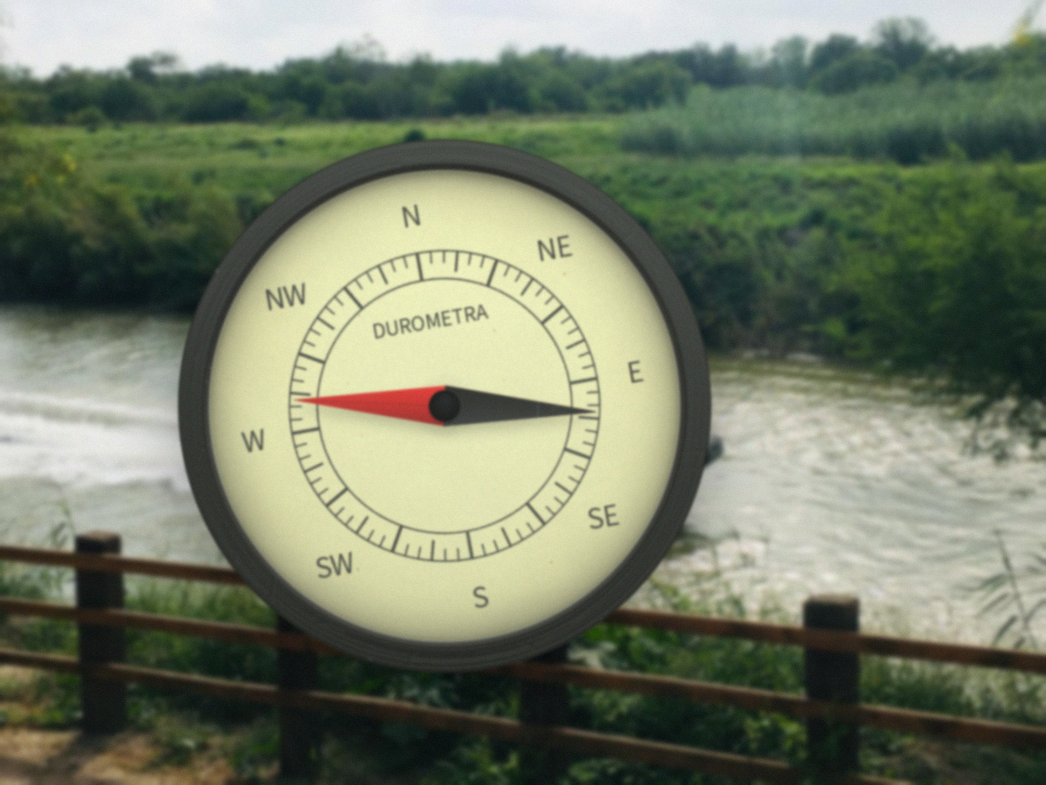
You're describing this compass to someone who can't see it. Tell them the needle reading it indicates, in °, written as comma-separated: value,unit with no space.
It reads 282.5,°
